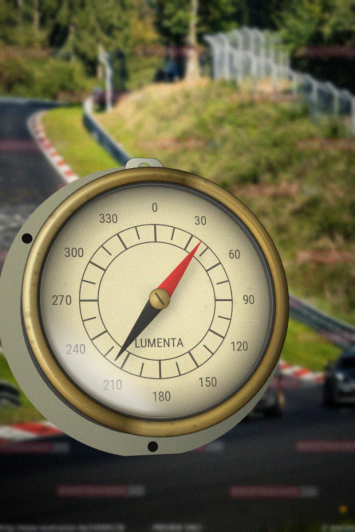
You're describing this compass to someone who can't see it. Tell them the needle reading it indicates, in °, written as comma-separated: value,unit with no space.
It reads 37.5,°
